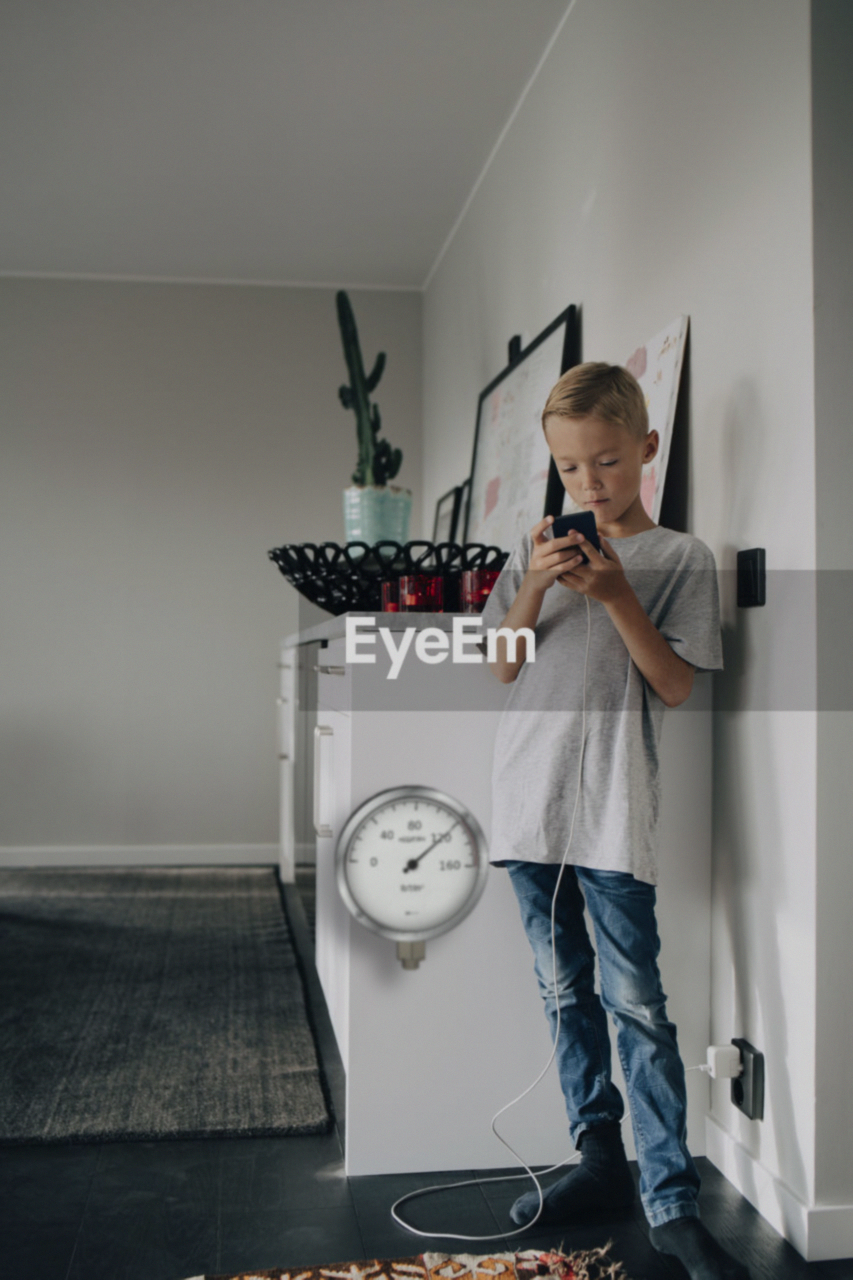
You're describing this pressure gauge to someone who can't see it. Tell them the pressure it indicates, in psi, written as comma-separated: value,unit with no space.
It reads 120,psi
